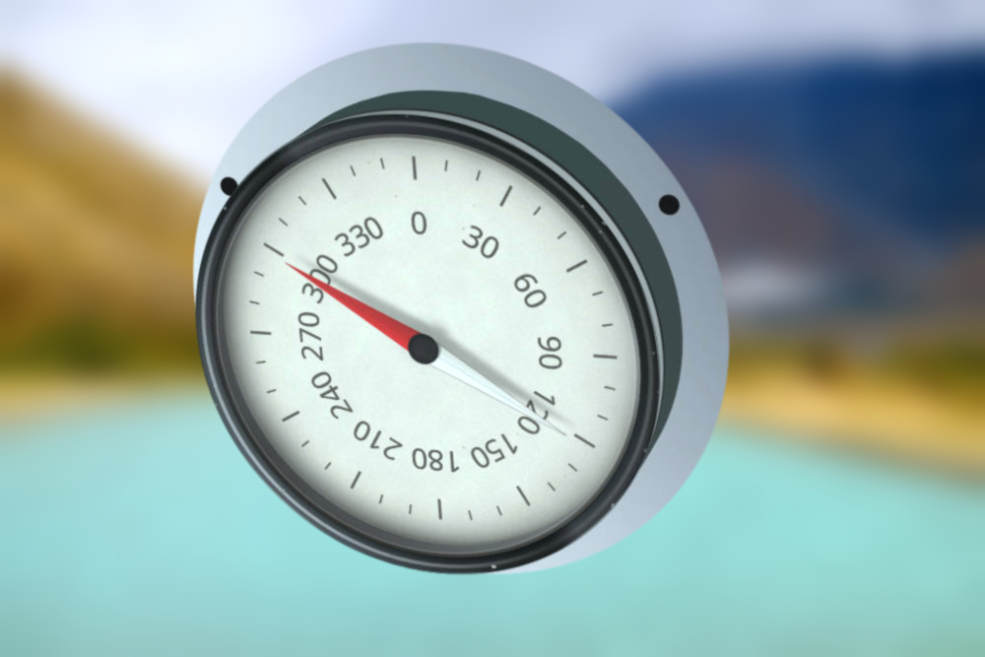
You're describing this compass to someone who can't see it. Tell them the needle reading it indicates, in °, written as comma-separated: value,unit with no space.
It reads 300,°
